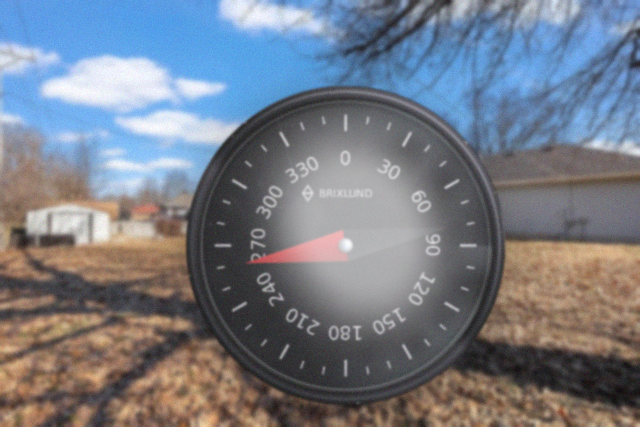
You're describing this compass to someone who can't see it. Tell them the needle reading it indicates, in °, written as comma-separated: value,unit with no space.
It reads 260,°
